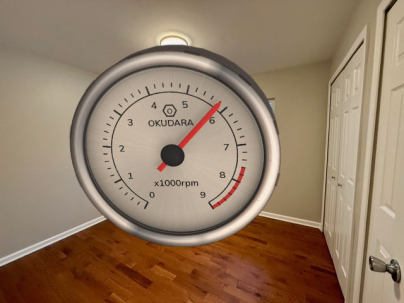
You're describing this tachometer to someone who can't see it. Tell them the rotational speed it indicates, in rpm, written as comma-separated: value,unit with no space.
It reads 5800,rpm
